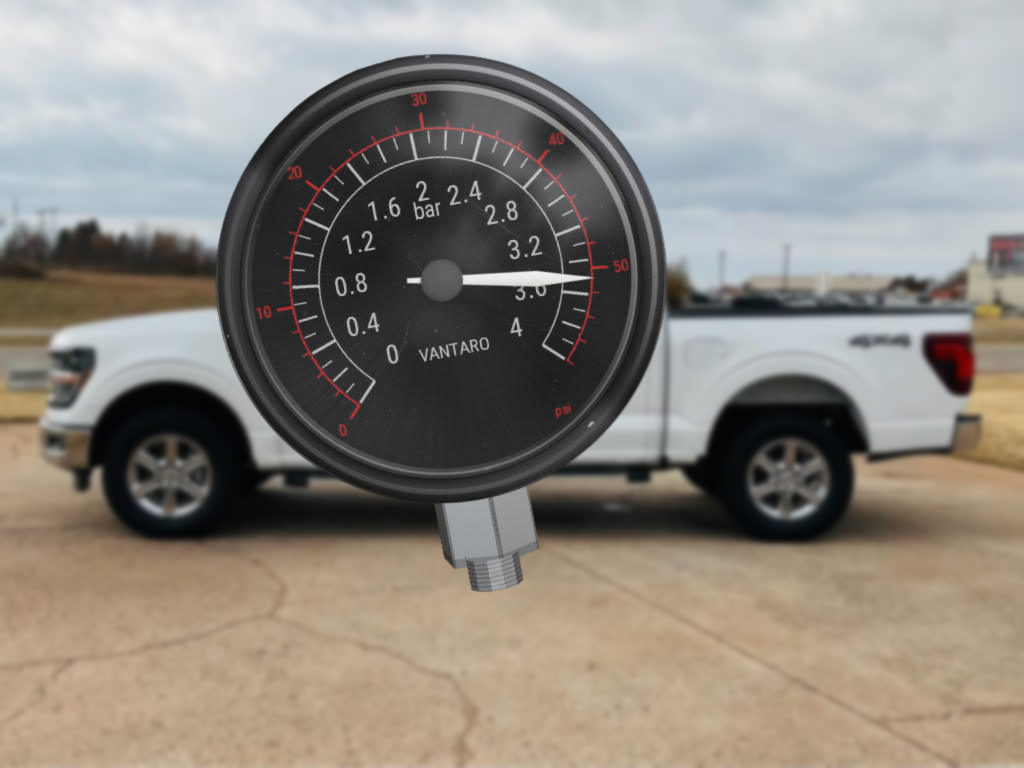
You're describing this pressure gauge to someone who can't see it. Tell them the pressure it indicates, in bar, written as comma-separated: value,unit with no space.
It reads 3.5,bar
